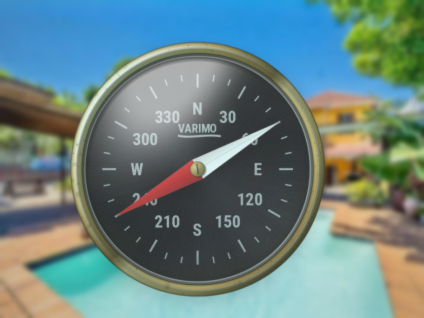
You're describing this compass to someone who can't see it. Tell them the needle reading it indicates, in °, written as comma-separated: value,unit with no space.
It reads 240,°
